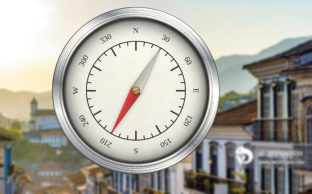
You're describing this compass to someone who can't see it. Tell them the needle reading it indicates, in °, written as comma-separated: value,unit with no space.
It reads 210,°
